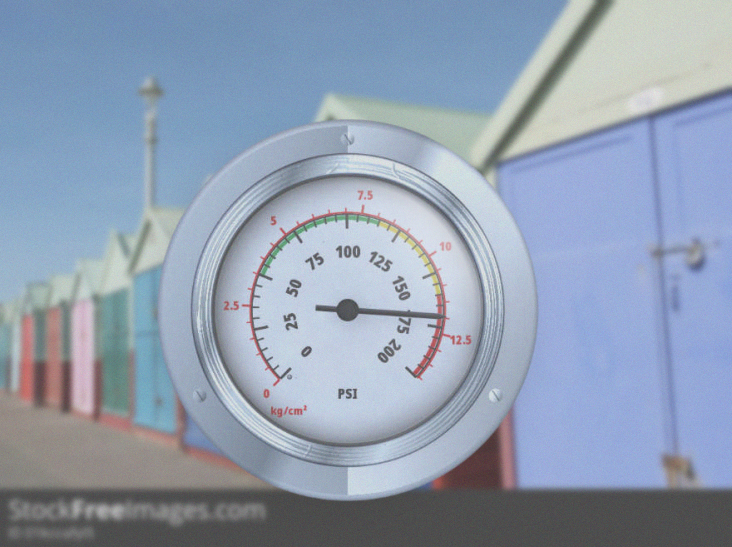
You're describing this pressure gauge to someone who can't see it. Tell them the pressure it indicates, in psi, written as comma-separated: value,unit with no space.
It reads 170,psi
